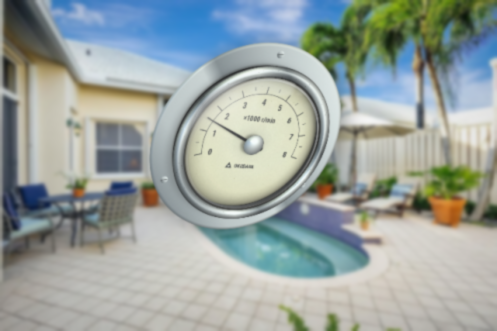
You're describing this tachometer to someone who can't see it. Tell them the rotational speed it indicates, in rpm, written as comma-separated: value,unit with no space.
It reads 1500,rpm
